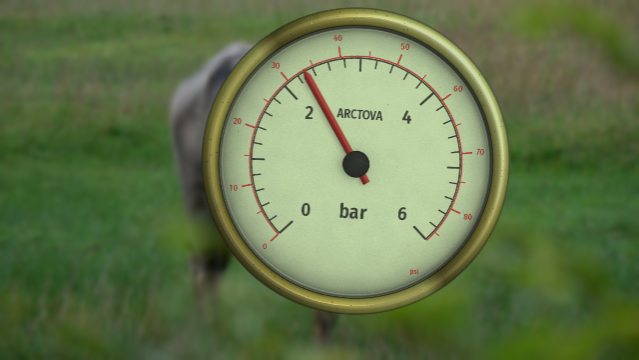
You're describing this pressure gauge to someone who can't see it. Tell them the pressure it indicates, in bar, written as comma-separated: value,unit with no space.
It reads 2.3,bar
